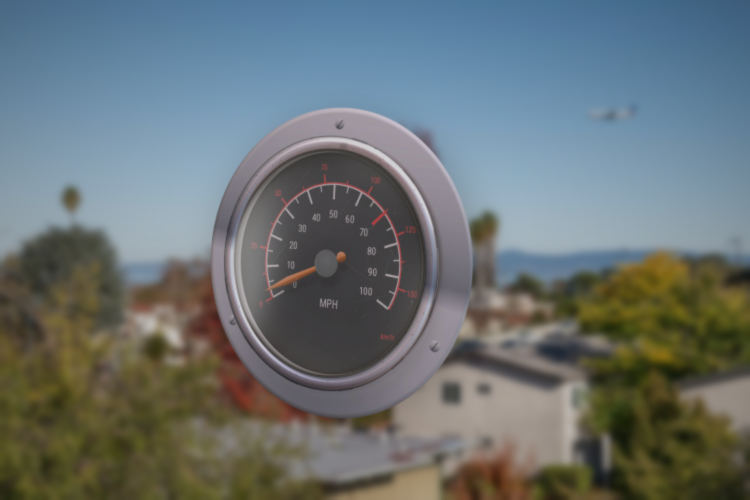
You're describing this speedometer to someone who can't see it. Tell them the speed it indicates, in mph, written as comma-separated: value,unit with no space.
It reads 2.5,mph
